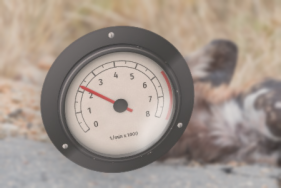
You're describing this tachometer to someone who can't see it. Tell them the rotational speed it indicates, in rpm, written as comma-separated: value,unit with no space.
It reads 2250,rpm
